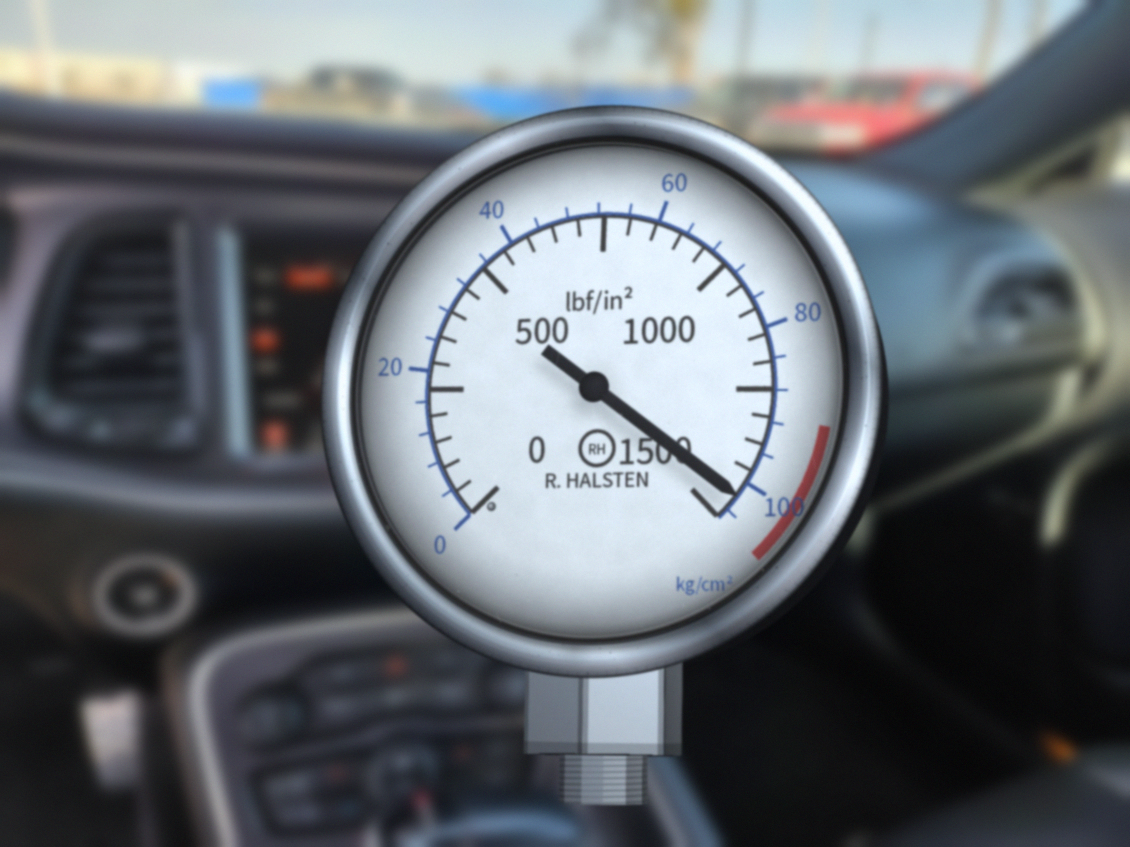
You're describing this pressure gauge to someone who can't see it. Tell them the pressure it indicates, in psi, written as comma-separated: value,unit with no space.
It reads 1450,psi
